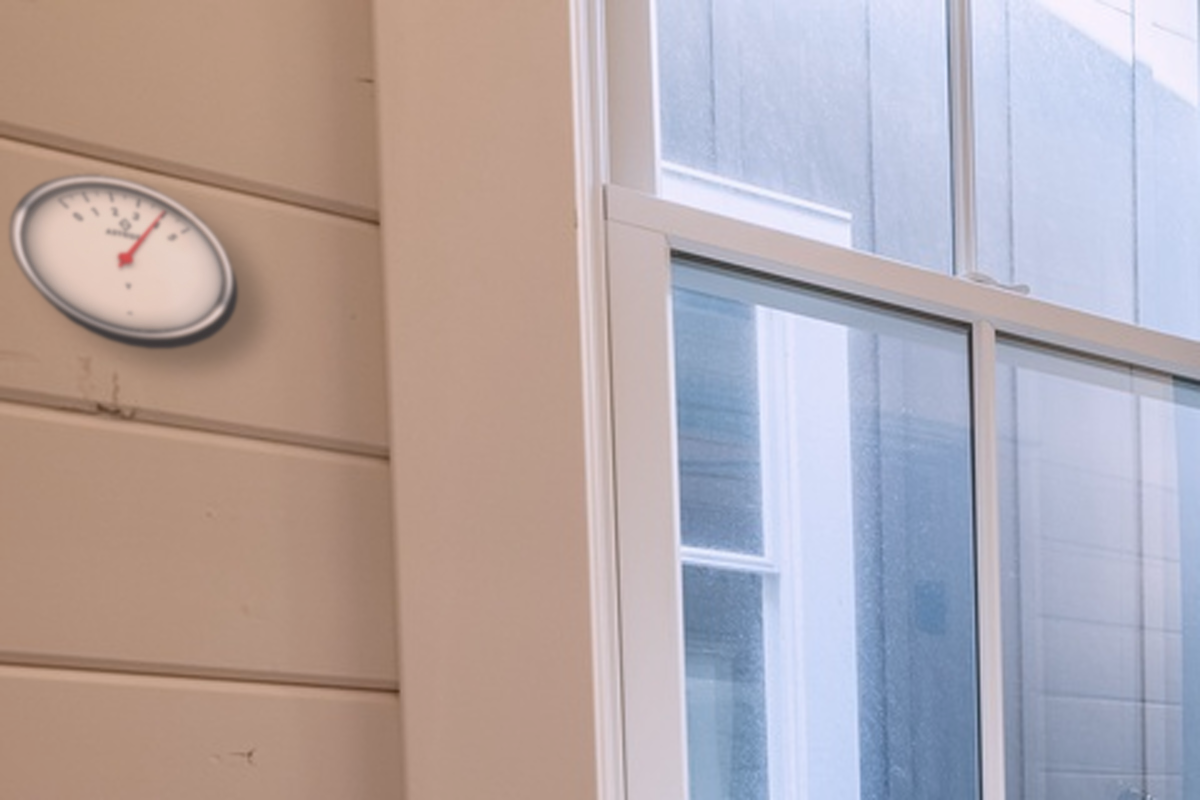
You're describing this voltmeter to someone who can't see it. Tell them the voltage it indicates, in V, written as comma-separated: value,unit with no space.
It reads 4,V
